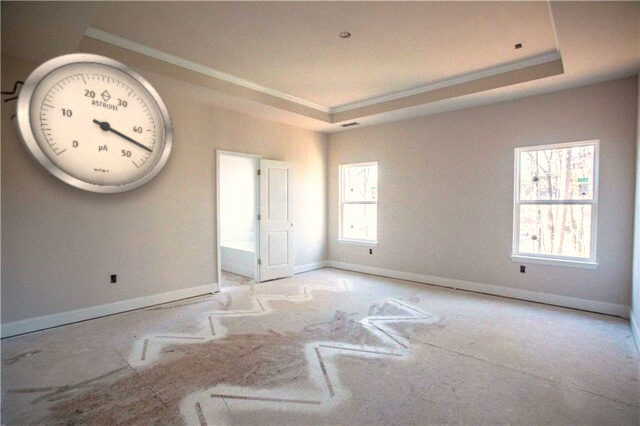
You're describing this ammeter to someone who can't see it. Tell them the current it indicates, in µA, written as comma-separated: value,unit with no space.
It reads 45,µA
